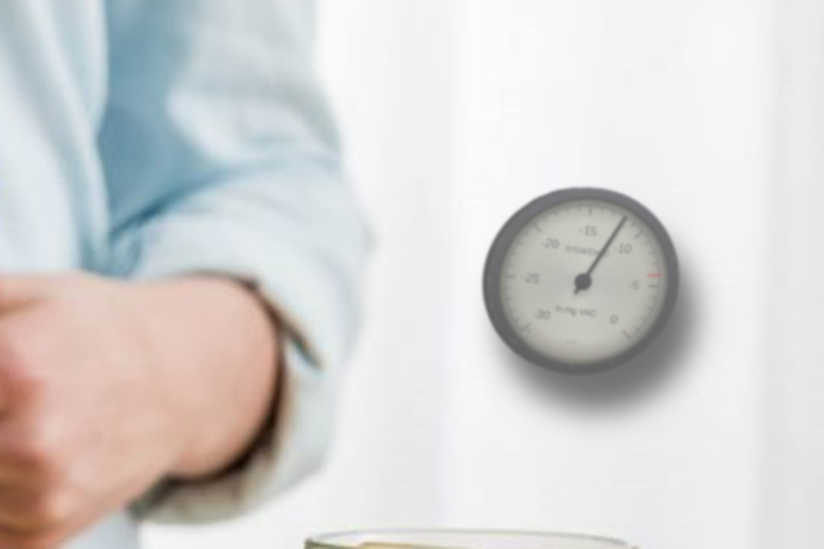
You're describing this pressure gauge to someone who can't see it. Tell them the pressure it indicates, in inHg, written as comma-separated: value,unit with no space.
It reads -12,inHg
